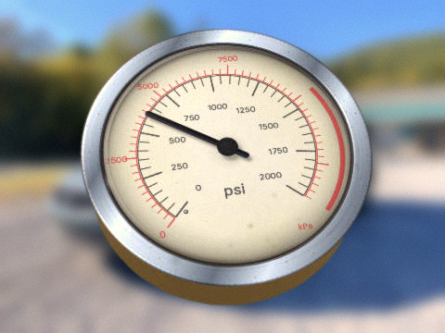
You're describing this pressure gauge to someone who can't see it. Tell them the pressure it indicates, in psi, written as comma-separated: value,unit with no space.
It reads 600,psi
